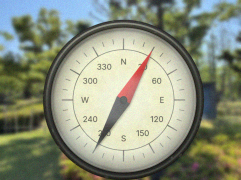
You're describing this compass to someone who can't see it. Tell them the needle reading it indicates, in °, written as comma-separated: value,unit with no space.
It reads 30,°
